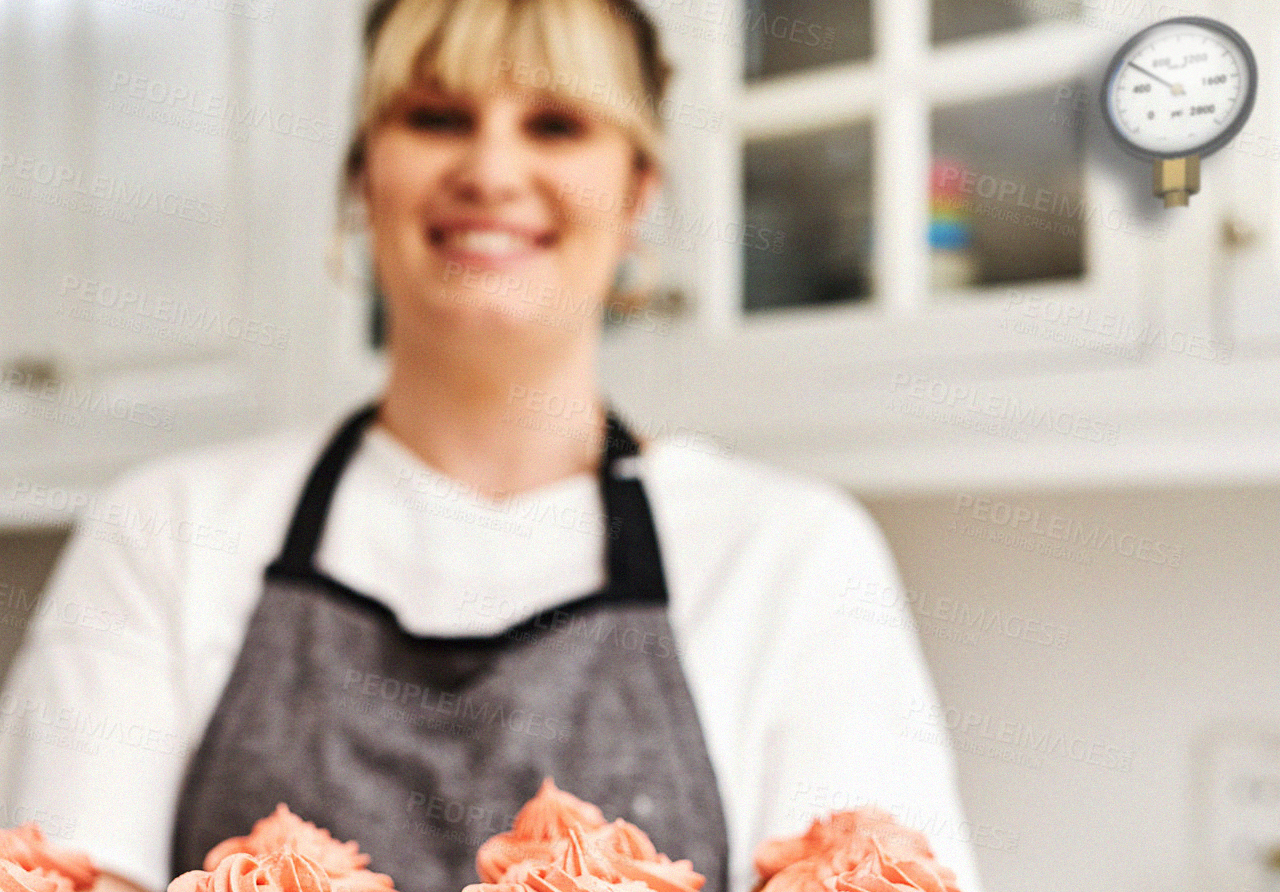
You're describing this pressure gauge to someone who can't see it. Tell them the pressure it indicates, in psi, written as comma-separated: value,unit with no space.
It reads 600,psi
